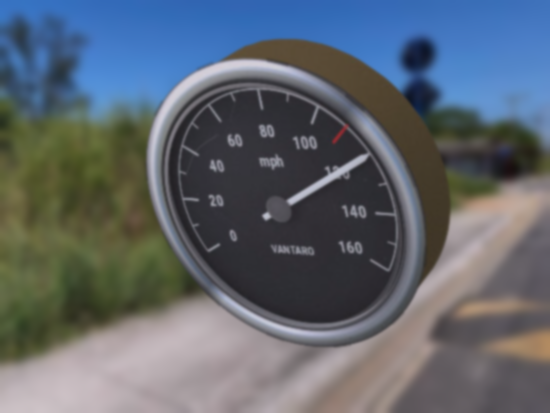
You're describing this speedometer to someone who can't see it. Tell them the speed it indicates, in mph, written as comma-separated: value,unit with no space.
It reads 120,mph
